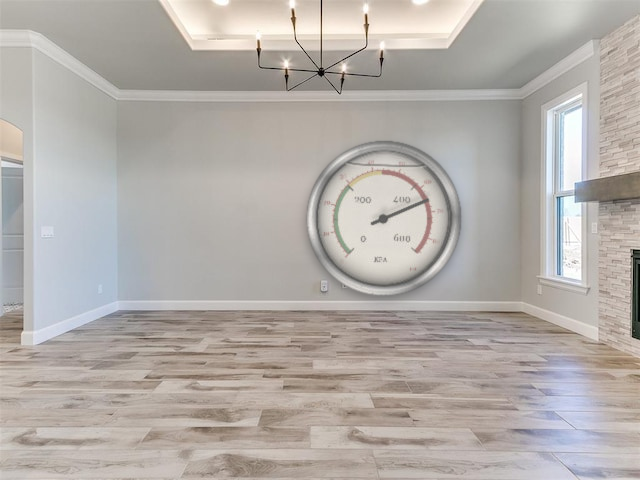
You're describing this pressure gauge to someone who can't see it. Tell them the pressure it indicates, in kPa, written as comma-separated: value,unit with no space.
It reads 450,kPa
